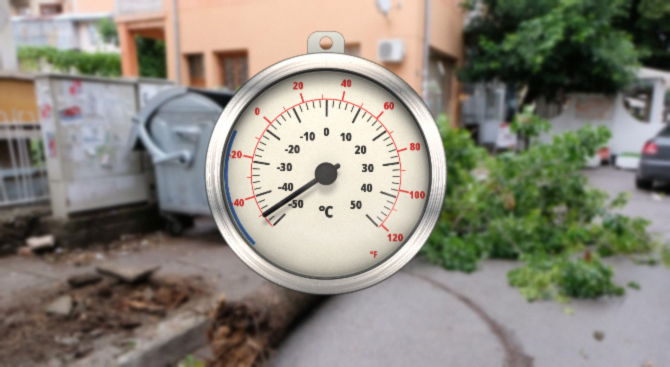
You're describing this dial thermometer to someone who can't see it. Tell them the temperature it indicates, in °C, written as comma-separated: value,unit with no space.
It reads -46,°C
